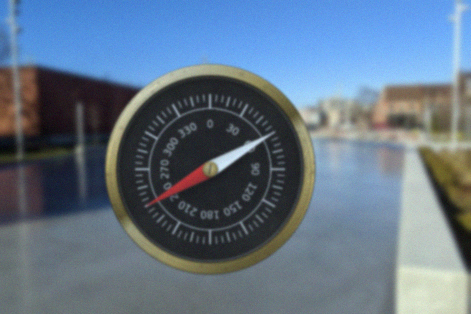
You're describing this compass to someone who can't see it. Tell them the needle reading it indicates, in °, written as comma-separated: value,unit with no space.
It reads 240,°
